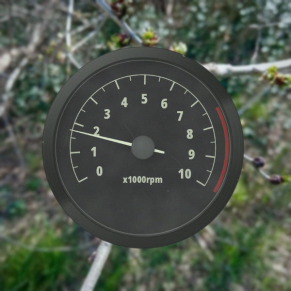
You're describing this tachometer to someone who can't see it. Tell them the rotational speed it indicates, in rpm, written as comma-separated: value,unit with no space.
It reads 1750,rpm
